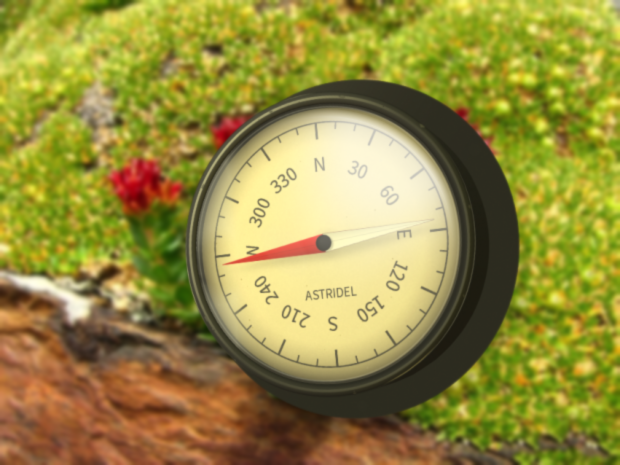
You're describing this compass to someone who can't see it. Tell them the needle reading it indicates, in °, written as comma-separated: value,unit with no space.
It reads 265,°
